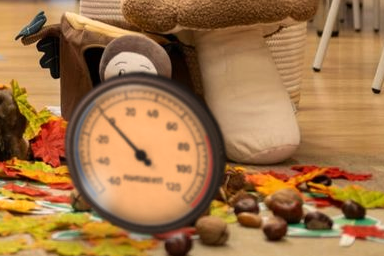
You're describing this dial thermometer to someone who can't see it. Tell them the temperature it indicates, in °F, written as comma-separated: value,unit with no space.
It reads 0,°F
